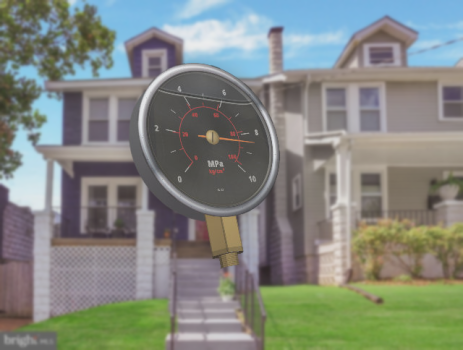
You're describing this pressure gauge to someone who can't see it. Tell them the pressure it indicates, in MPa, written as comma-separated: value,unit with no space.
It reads 8.5,MPa
